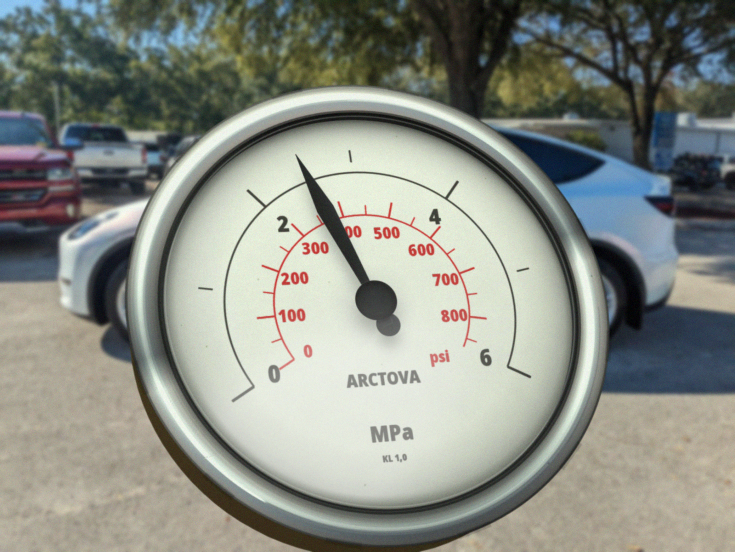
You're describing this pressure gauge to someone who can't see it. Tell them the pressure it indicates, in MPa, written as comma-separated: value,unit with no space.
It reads 2.5,MPa
